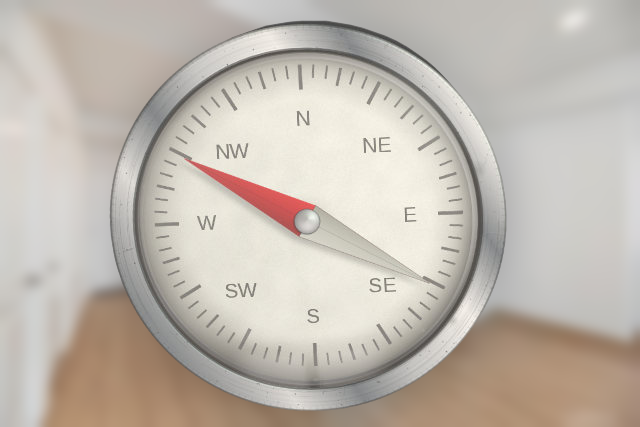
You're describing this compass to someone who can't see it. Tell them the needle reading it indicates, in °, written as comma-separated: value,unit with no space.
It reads 300,°
